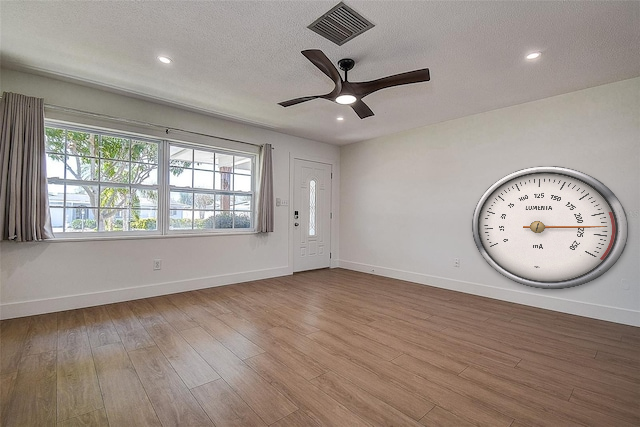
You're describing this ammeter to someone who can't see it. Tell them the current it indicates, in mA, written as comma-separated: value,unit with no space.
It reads 215,mA
